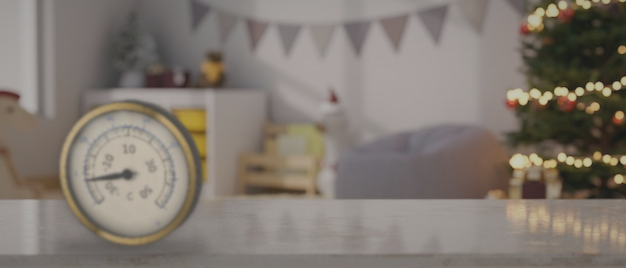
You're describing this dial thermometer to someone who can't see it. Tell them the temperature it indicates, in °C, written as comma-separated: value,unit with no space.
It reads -20,°C
